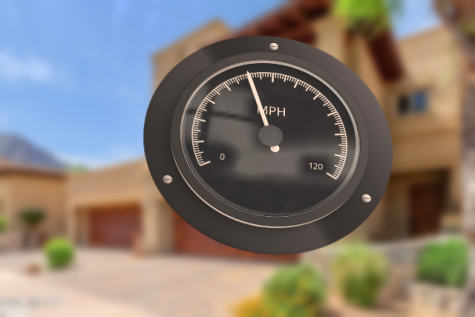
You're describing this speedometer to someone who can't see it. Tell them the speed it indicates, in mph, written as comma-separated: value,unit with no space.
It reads 50,mph
